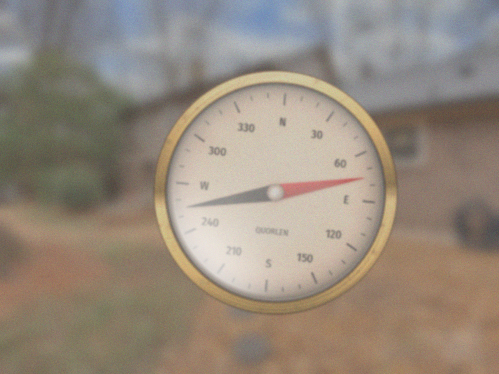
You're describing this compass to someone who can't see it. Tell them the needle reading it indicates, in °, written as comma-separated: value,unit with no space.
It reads 75,°
